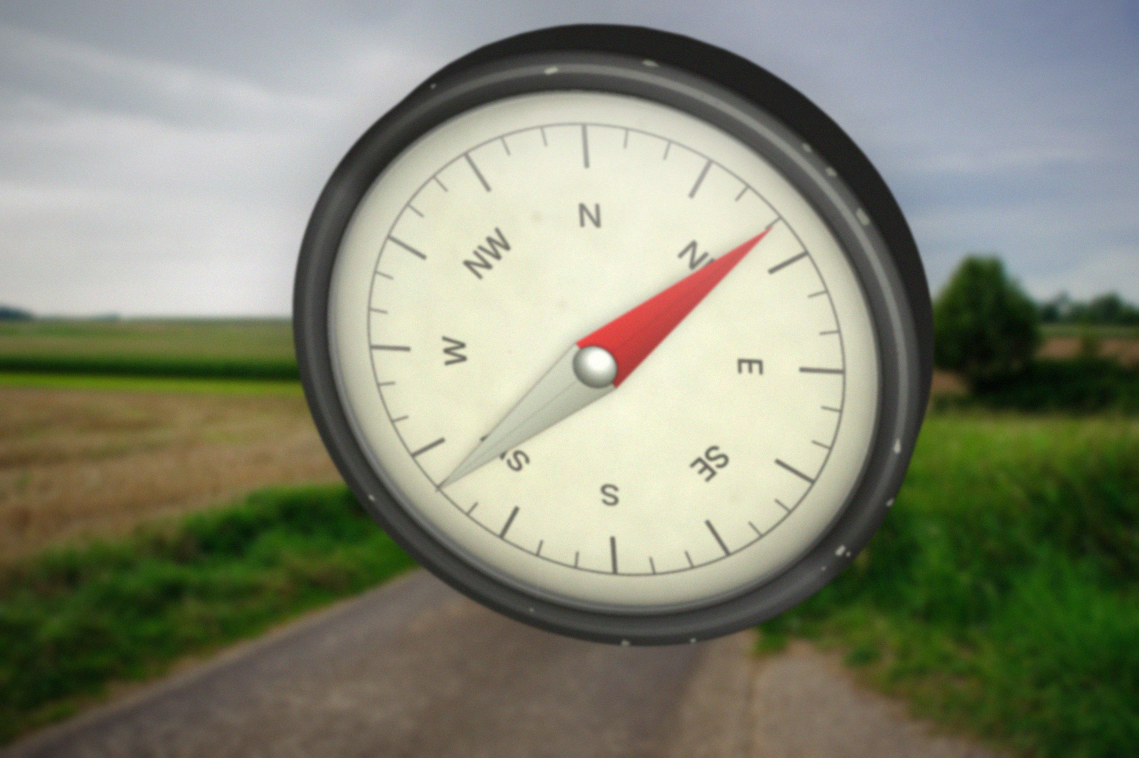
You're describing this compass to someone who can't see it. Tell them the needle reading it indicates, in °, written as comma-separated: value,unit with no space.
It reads 50,°
